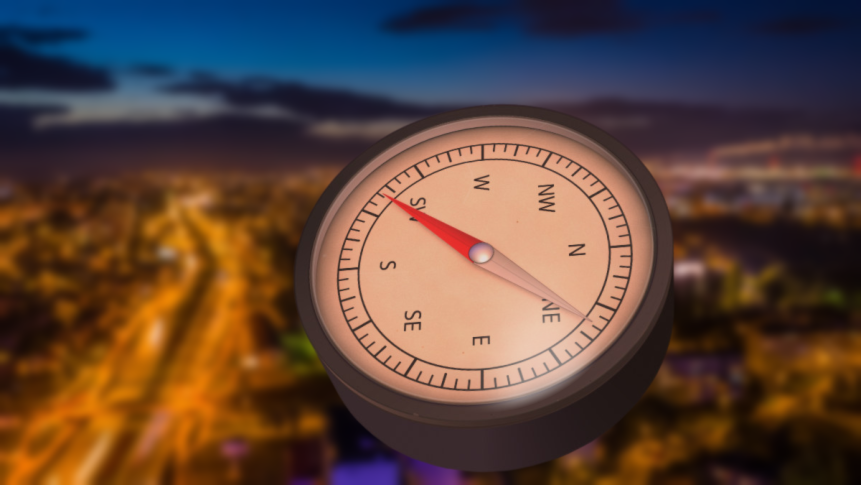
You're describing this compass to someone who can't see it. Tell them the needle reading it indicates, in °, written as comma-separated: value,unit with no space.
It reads 220,°
